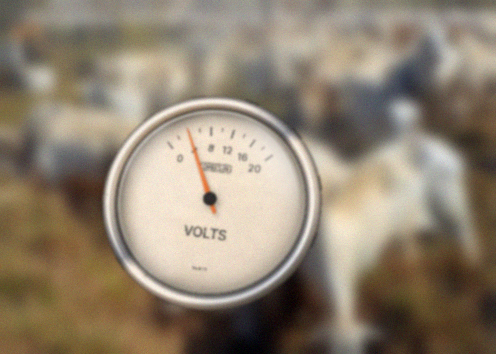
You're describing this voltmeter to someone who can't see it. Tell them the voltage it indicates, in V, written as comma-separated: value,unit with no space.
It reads 4,V
